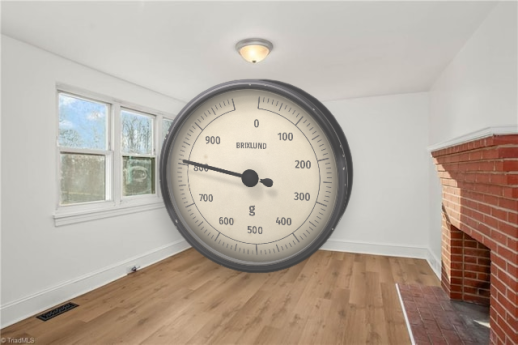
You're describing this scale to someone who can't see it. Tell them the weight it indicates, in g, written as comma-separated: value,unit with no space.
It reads 810,g
